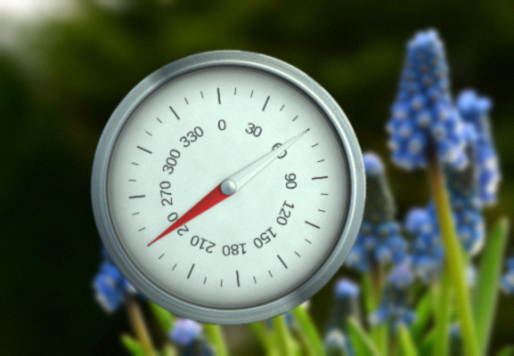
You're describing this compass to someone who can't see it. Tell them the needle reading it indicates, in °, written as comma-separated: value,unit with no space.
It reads 240,°
